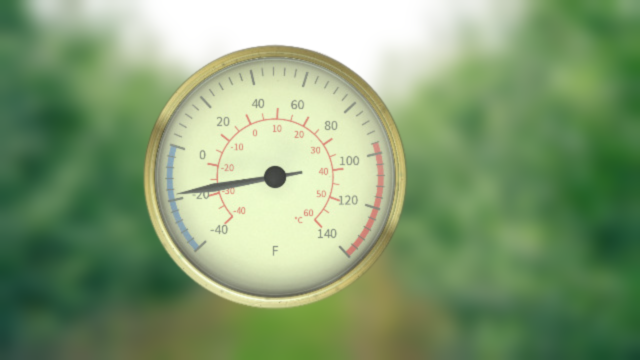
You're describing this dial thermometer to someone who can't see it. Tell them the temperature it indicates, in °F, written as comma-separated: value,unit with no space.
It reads -18,°F
